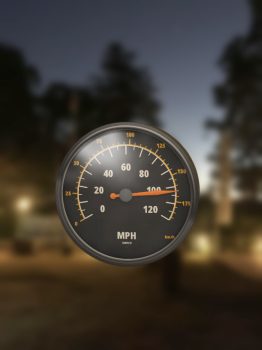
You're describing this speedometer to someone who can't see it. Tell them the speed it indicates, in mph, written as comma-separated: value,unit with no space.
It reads 102.5,mph
